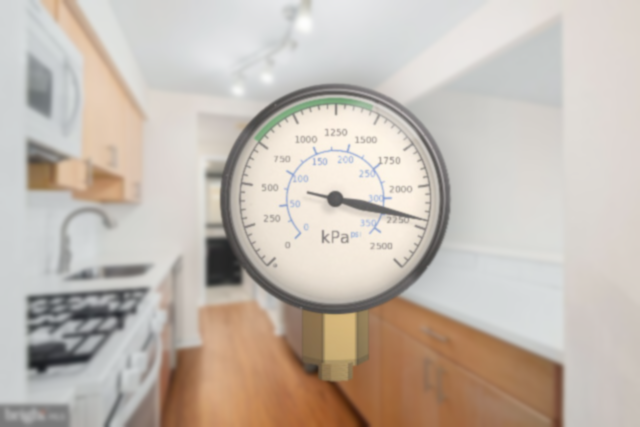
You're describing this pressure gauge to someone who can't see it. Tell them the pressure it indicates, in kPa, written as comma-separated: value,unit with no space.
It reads 2200,kPa
